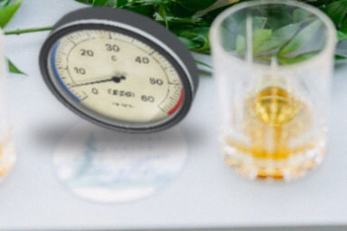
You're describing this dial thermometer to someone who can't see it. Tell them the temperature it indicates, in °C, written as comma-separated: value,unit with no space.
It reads 5,°C
